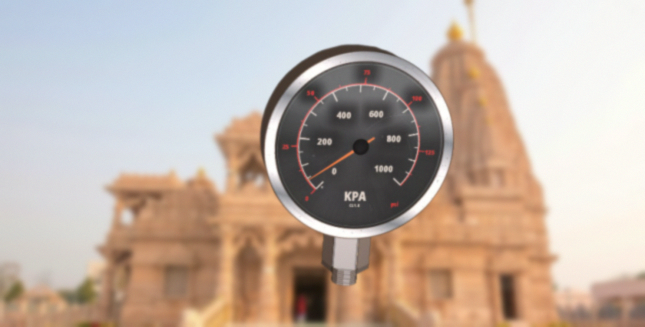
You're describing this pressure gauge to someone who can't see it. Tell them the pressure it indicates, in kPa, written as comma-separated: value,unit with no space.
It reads 50,kPa
